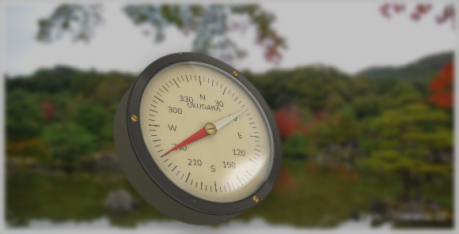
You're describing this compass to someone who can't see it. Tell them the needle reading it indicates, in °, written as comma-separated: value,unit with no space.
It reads 240,°
